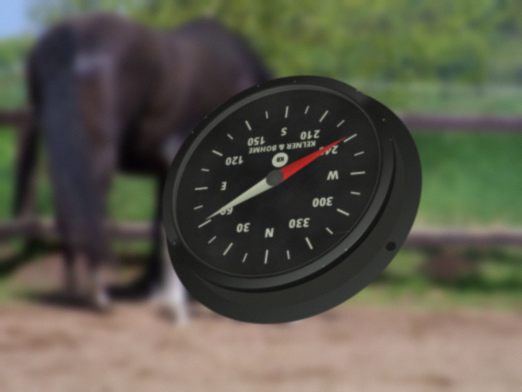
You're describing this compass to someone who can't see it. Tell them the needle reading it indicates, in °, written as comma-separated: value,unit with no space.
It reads 240,°
